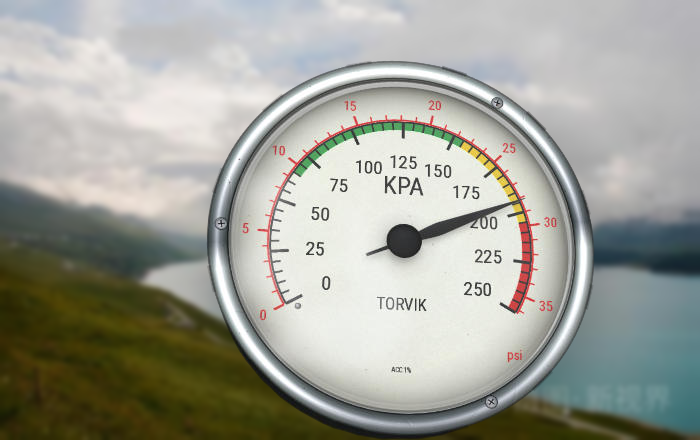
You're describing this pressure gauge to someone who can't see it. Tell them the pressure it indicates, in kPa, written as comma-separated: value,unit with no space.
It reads 195,kPa
